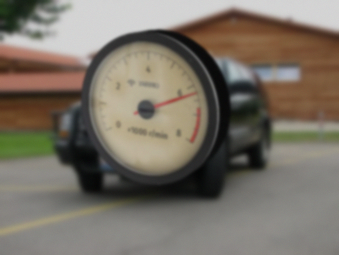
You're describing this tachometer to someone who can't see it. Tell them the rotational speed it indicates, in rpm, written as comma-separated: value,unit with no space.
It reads 6250,rpm
